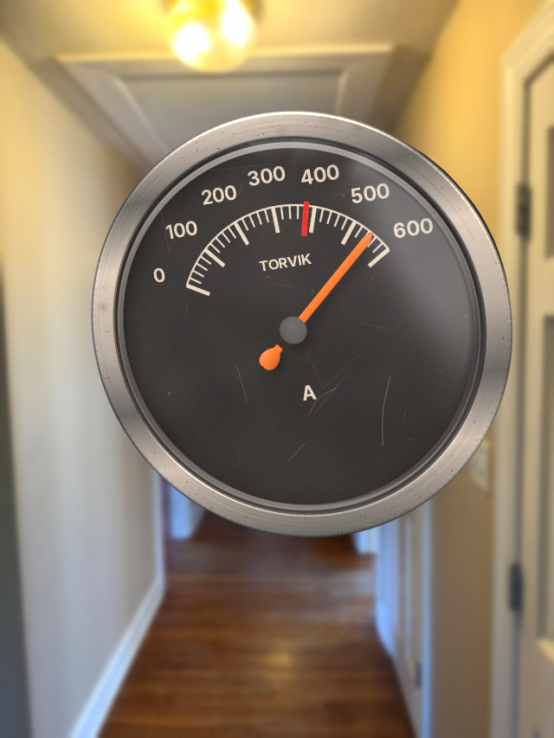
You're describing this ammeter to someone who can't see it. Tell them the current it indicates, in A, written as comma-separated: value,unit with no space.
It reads 550,A
